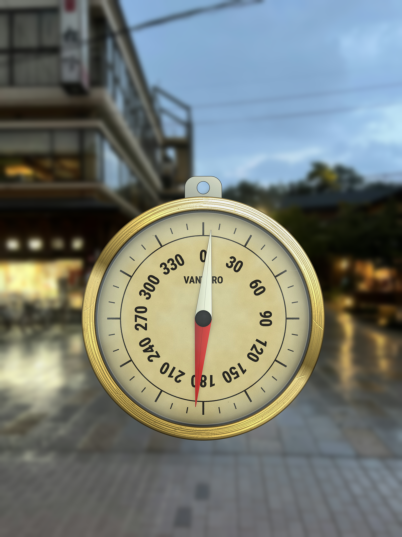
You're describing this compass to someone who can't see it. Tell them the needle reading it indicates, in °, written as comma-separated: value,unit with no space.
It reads 185,°
